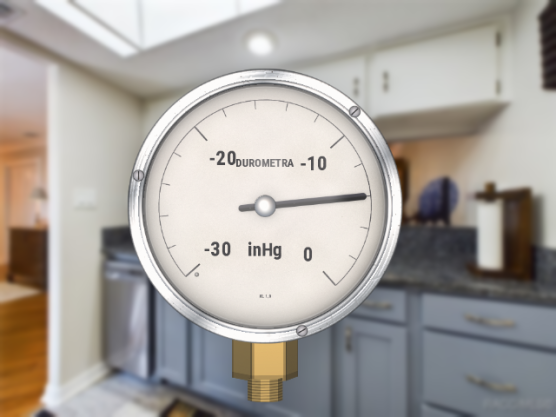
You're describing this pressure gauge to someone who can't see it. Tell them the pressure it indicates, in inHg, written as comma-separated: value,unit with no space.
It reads -6,inHg
